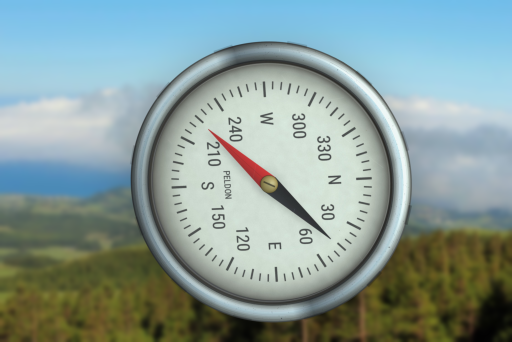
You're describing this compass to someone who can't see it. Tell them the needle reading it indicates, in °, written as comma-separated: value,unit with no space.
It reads 225,°
